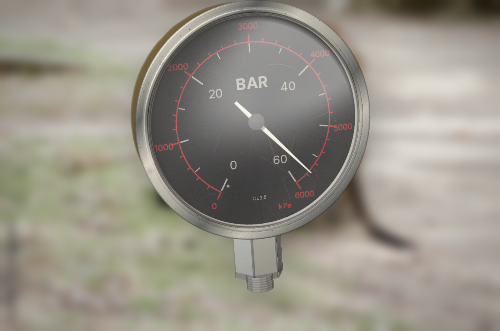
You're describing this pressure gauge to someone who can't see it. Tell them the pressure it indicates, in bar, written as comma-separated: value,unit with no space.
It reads 57.5,bar
